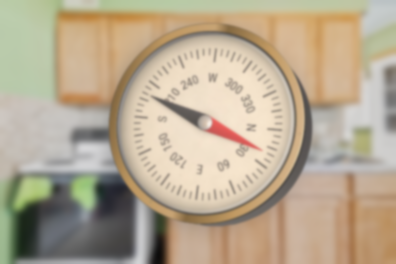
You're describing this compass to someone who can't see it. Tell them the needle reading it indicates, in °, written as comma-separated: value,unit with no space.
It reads 20,°
